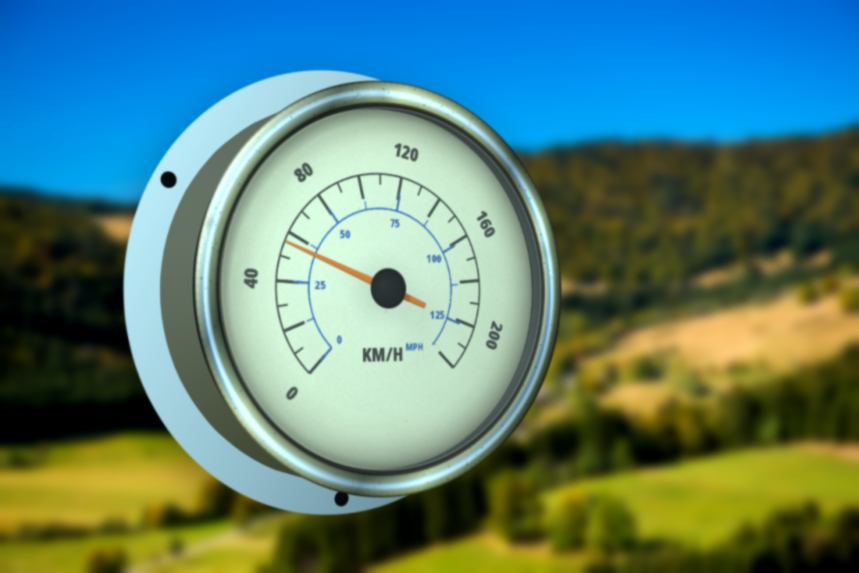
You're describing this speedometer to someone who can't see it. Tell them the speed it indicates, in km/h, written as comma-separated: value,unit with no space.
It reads 55,km/h
